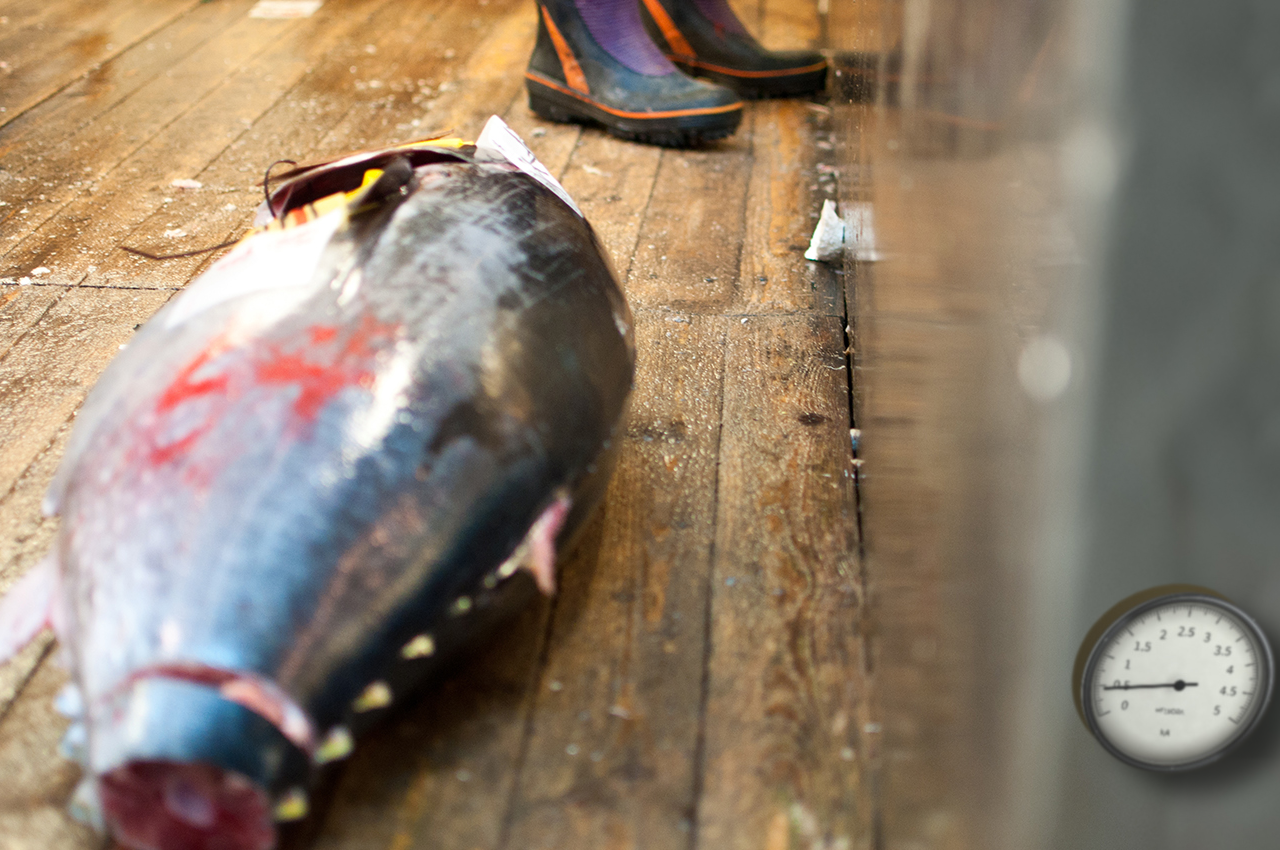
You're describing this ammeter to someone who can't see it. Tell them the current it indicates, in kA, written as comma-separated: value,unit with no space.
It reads 0.5,kA
